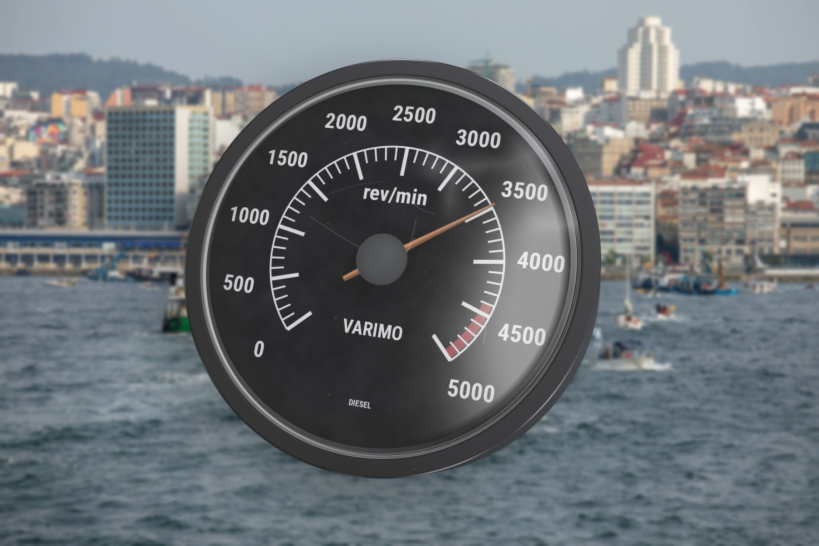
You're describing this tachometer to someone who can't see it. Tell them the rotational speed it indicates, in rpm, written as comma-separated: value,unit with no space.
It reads 3500,rpm
